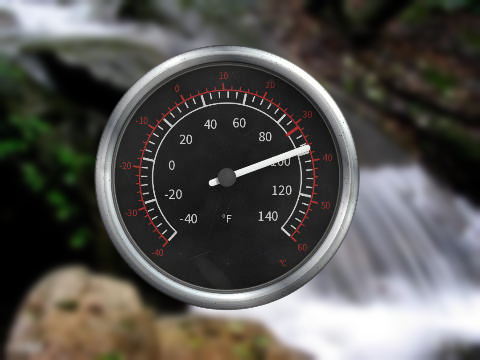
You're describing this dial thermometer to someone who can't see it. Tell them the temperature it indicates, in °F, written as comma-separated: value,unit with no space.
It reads 98,°F
